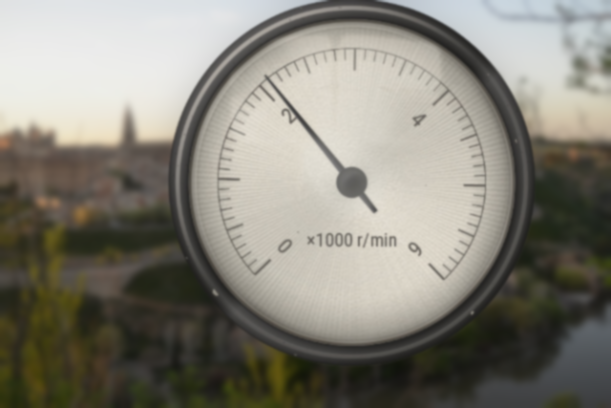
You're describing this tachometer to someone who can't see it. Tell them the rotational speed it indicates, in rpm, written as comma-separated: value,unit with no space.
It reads 2100,rpm
